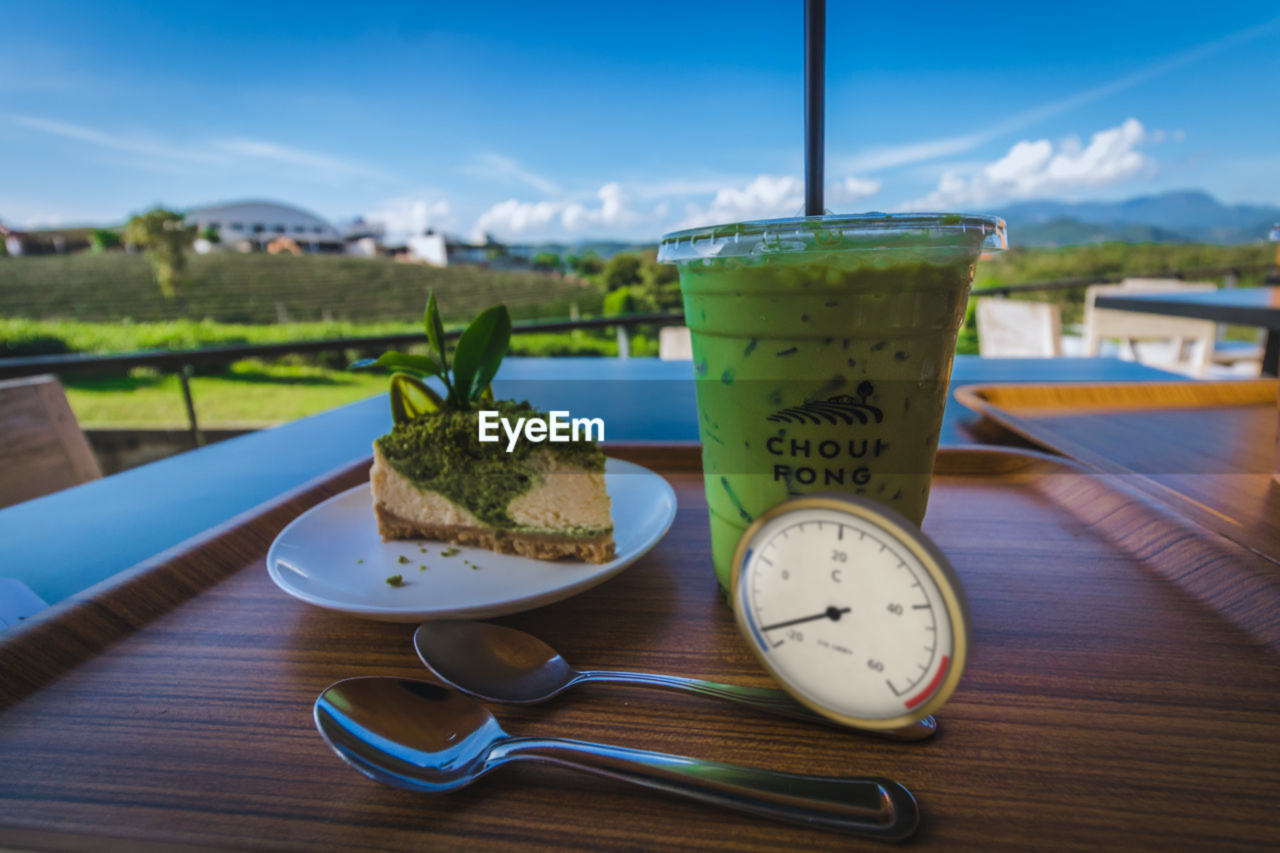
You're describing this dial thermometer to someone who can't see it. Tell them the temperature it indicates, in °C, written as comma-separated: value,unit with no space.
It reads -16,°C
